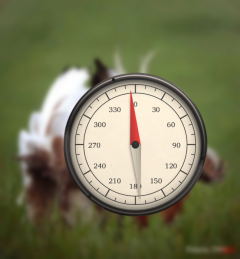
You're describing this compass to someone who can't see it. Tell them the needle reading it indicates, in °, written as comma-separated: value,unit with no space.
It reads 355,°
